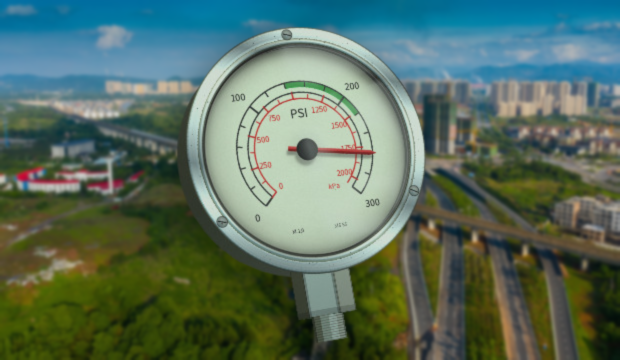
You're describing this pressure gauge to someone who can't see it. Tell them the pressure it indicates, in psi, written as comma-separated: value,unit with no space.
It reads 260,psi
